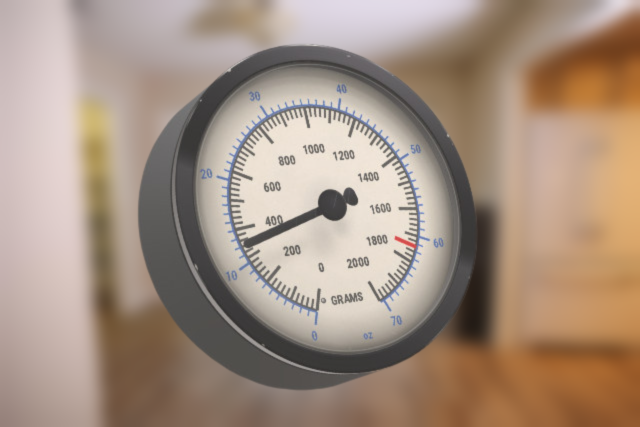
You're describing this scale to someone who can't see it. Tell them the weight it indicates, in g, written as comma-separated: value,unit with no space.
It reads 340,g
